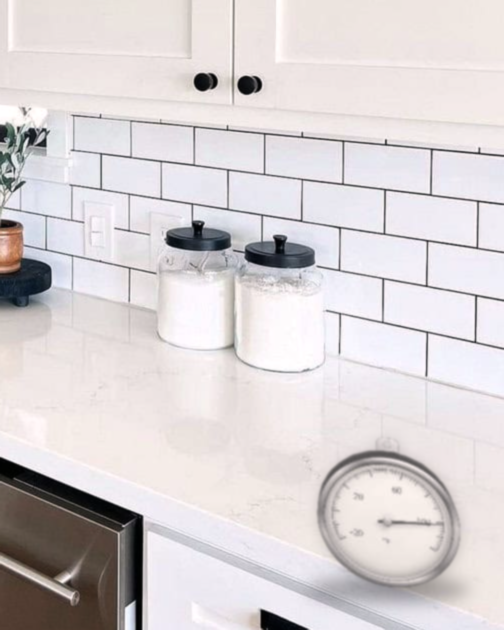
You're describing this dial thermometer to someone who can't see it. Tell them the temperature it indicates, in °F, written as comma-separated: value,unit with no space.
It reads 100,°F
